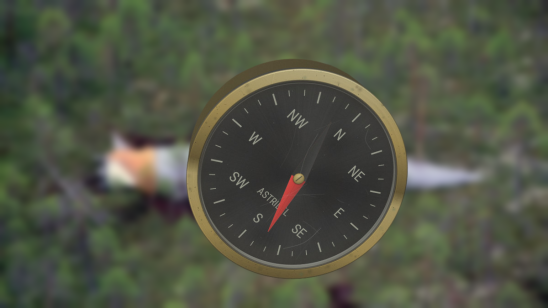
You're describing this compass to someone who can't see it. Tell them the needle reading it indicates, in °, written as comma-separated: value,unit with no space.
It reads 165,°
